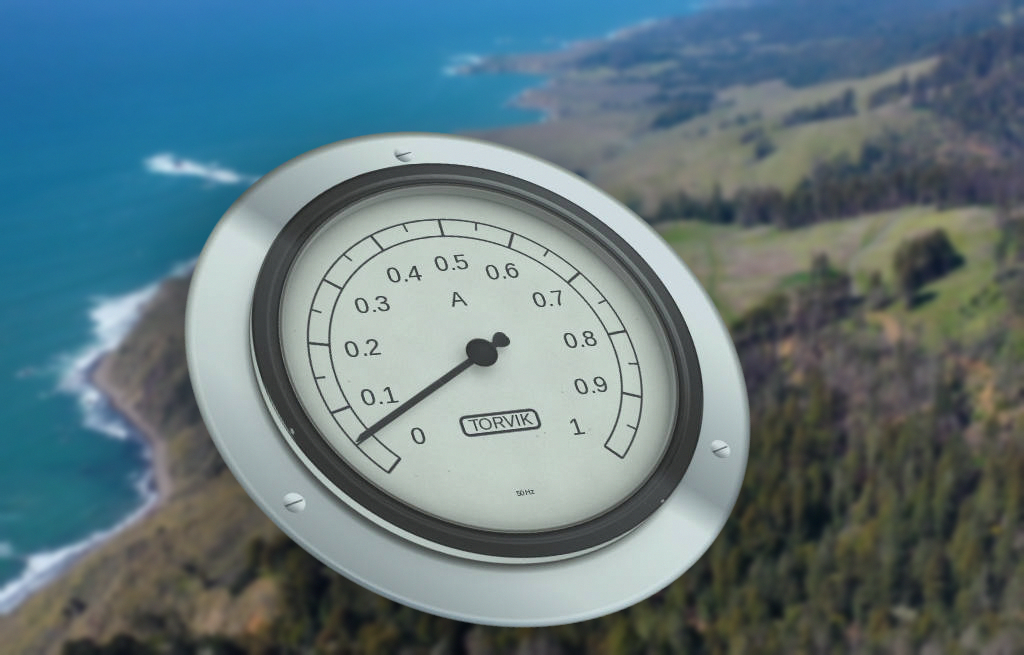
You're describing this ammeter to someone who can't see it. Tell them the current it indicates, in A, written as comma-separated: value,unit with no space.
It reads 0.05,A
